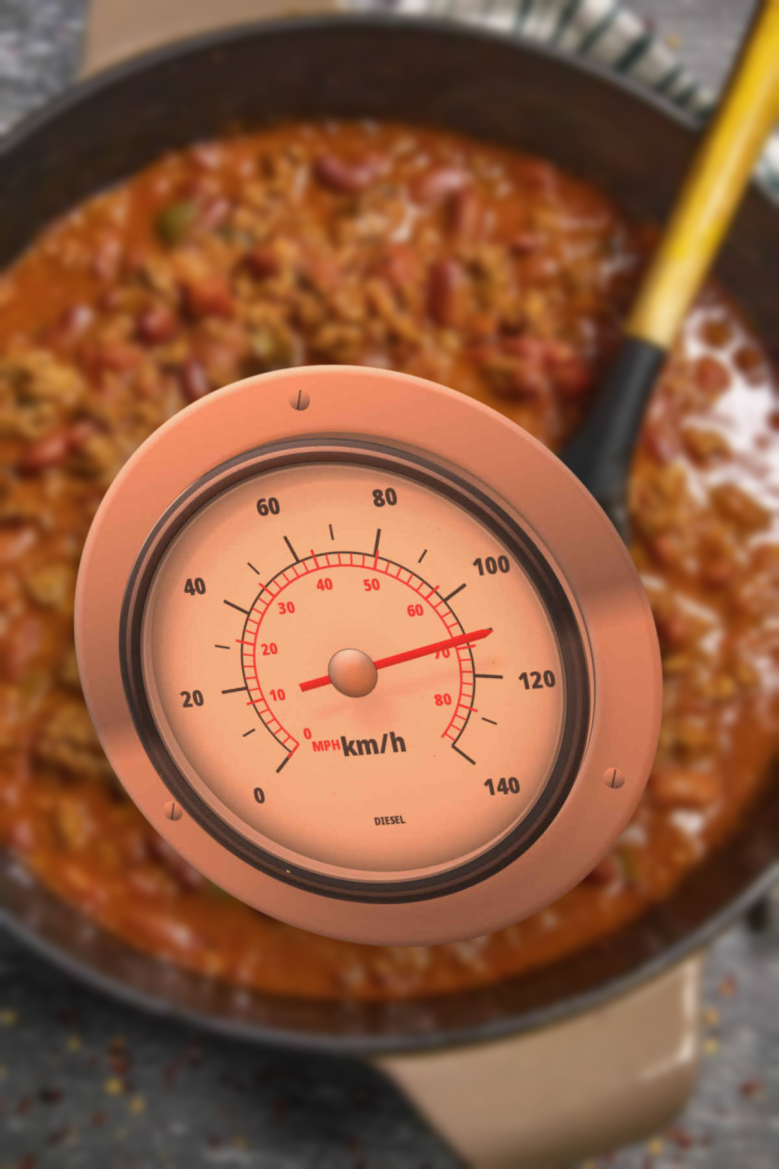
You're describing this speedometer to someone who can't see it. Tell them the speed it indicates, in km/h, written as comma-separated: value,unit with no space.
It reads 110,km/h
